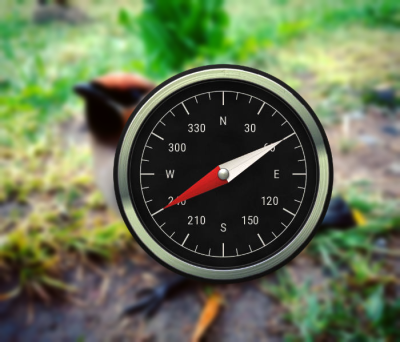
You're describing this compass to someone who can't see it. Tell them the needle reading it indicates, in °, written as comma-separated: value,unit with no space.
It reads 240,°
